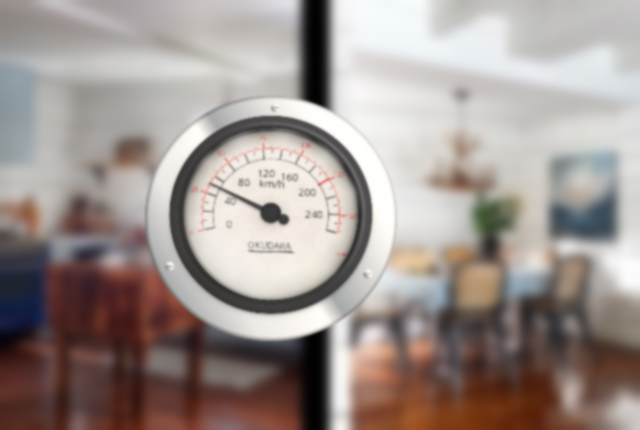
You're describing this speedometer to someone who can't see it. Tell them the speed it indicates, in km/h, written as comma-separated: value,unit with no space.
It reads 50,km/h
